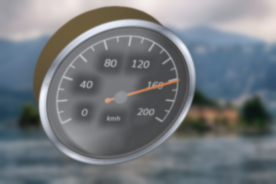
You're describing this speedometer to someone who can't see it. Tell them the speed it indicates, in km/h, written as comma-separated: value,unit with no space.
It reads 160,km/h
